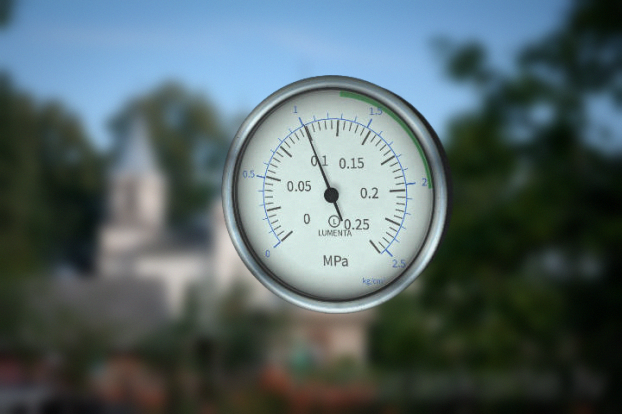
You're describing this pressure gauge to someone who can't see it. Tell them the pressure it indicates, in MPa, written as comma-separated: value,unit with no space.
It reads 0.1,MPa
